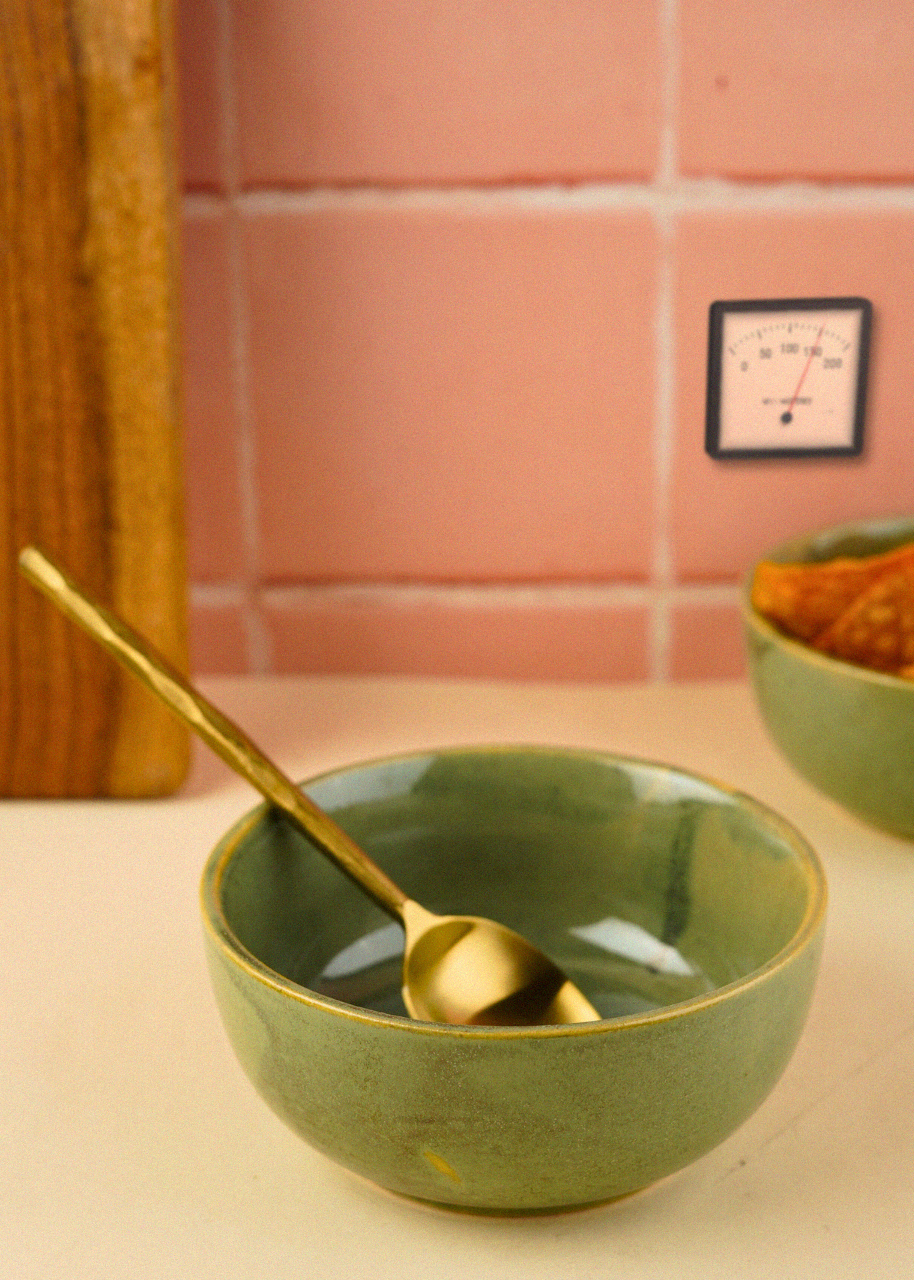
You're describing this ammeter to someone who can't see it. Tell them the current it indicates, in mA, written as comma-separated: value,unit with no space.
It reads 150,mA
